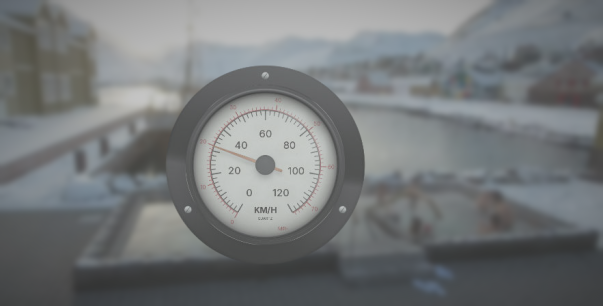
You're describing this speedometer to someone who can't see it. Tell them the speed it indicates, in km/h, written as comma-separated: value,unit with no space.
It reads 32,km/h
